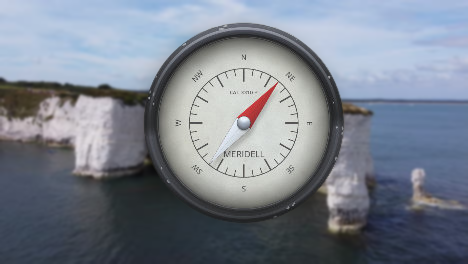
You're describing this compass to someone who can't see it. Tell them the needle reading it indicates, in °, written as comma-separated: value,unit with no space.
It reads 40,°
